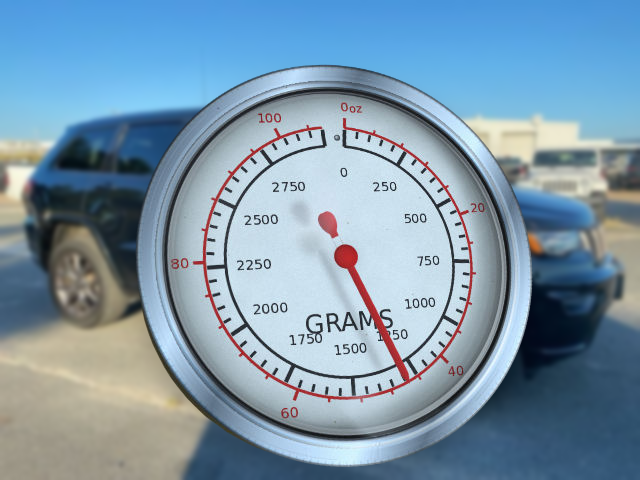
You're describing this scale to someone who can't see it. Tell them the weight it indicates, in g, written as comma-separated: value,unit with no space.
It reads 1300,g
